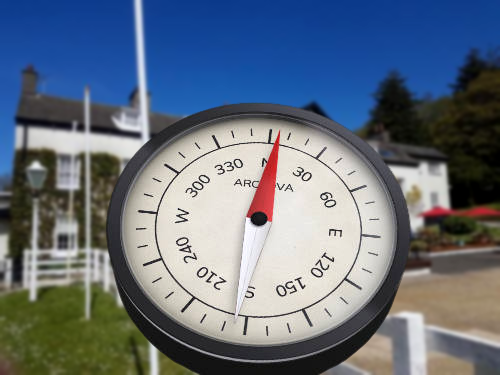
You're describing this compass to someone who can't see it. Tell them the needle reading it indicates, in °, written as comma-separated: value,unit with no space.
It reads 5,°
